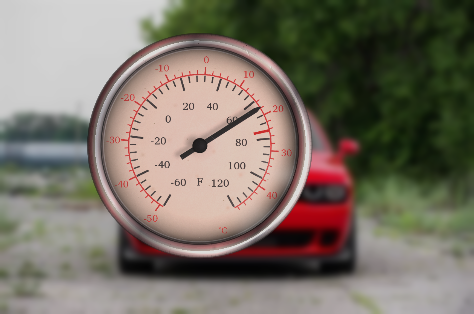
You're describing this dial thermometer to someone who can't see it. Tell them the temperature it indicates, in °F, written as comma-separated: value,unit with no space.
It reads 64,°F
